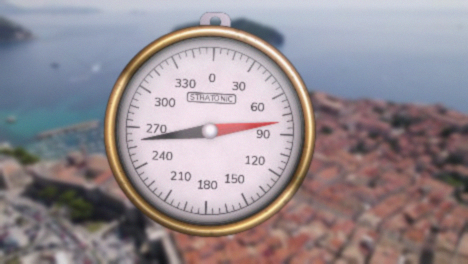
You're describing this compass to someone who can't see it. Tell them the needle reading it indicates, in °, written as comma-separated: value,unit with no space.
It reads 80,°
